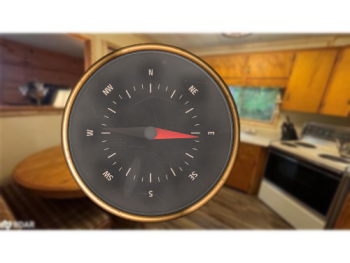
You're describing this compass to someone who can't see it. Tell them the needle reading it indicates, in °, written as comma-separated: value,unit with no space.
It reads 95,°
